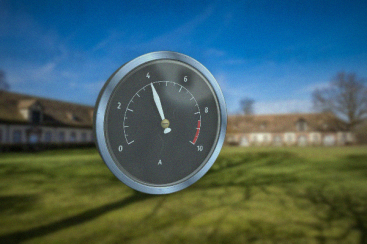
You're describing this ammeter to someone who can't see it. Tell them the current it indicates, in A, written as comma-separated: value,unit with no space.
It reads 4,A
